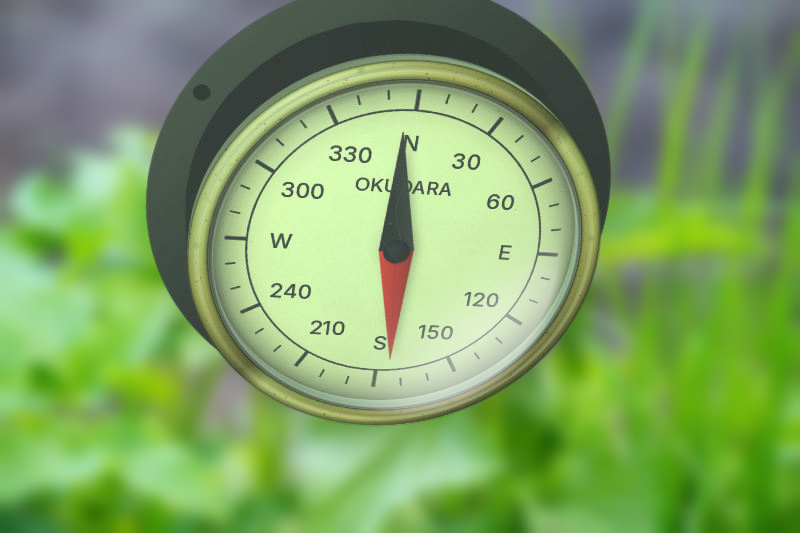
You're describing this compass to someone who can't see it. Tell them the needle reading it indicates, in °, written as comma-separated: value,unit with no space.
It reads 175,°
